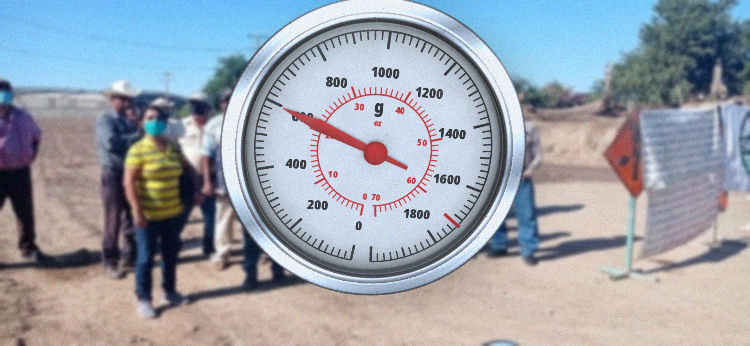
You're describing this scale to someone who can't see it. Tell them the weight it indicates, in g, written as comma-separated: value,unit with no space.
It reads 600,g
